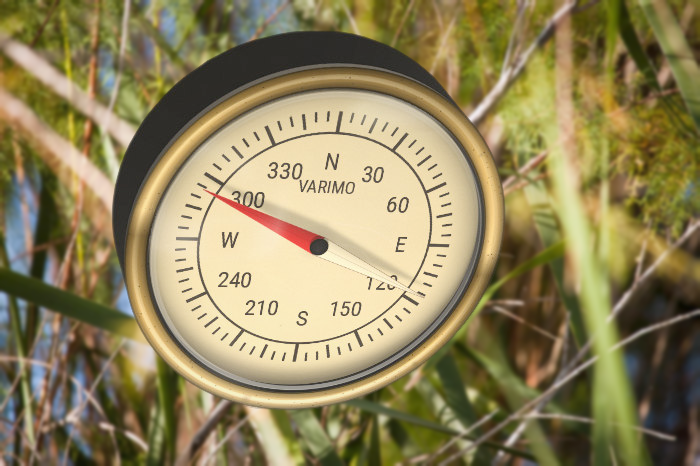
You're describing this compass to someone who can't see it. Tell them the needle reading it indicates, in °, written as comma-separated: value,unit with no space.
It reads 295,°
